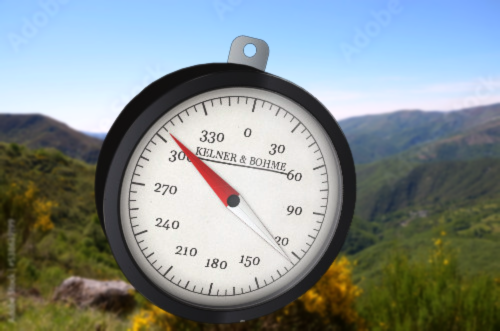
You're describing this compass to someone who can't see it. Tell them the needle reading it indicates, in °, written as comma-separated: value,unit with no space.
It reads 305,°
